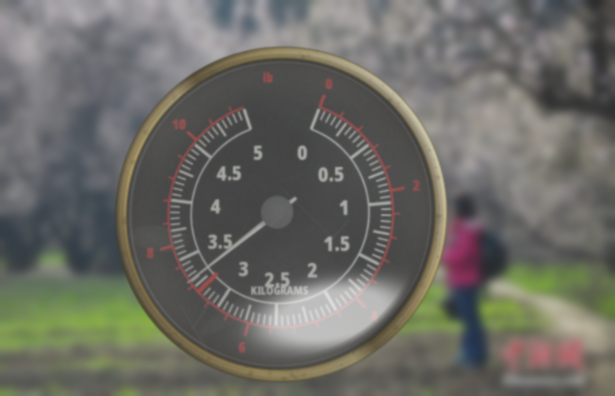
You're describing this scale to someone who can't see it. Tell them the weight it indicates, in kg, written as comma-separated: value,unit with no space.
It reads 3.3,kg
